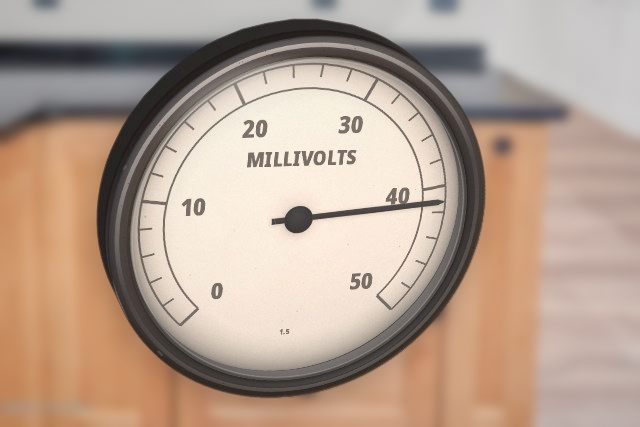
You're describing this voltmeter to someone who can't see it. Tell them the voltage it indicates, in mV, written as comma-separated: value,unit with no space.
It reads 41,mV
